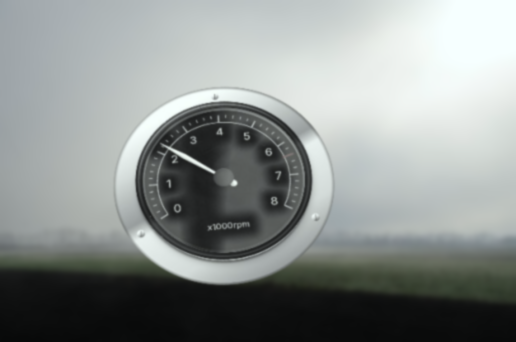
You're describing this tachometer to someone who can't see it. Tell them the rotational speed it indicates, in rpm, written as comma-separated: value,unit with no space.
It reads 2200,rpm
